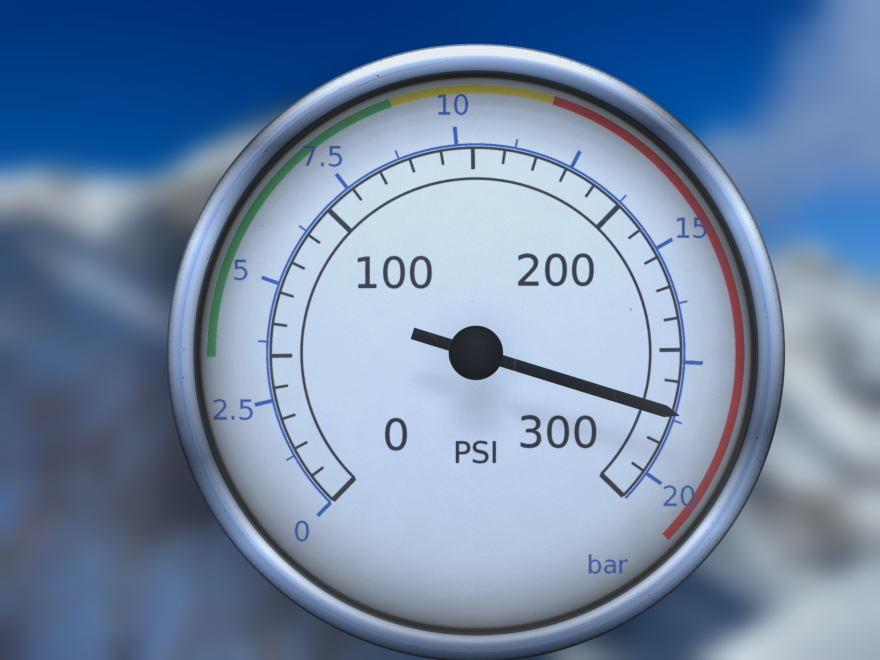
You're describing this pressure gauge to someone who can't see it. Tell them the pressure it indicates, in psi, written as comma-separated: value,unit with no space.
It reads 270,psi
